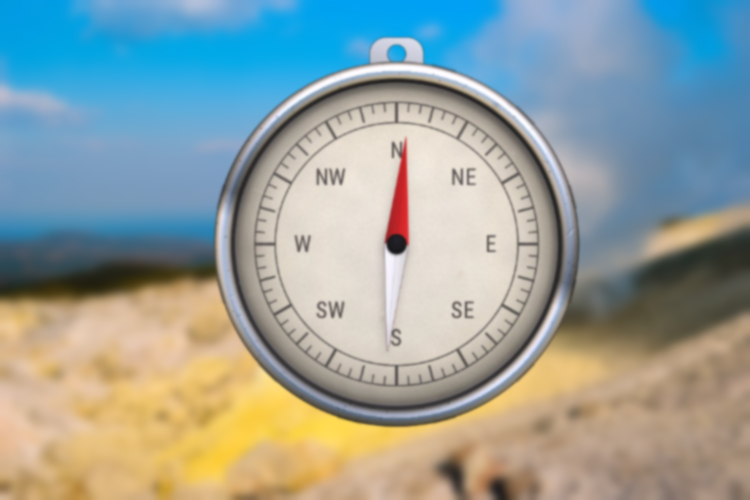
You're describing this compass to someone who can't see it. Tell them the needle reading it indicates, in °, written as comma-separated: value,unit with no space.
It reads 5,°
